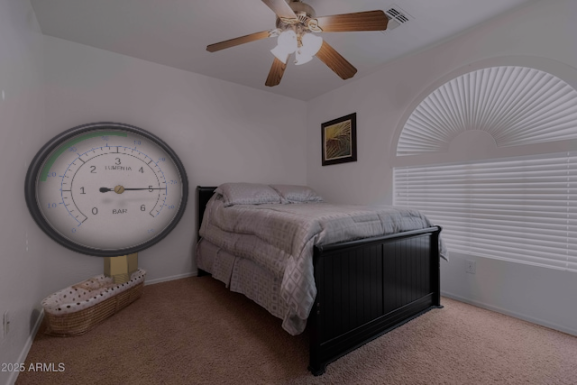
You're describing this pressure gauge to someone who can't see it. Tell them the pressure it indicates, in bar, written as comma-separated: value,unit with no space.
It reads 5,bar
